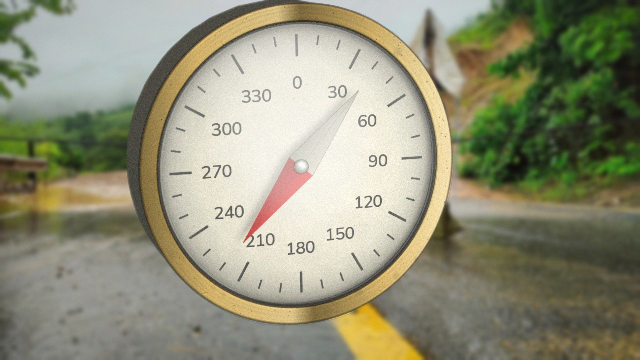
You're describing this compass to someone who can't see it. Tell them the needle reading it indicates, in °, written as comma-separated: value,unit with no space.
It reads 220,°
